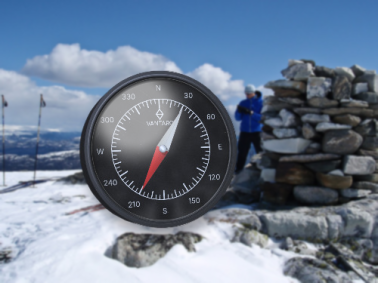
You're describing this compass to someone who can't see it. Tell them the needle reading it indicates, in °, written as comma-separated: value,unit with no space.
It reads 210,°
